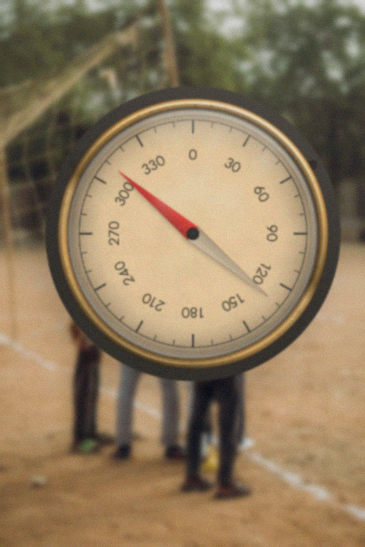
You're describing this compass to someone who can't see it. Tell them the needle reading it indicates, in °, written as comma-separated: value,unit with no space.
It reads 310,°
